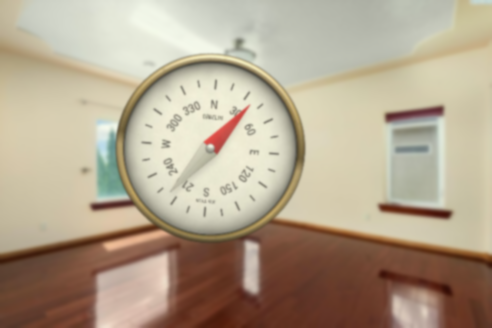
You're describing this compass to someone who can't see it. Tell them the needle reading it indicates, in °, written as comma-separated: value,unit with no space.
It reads 37.5,°
